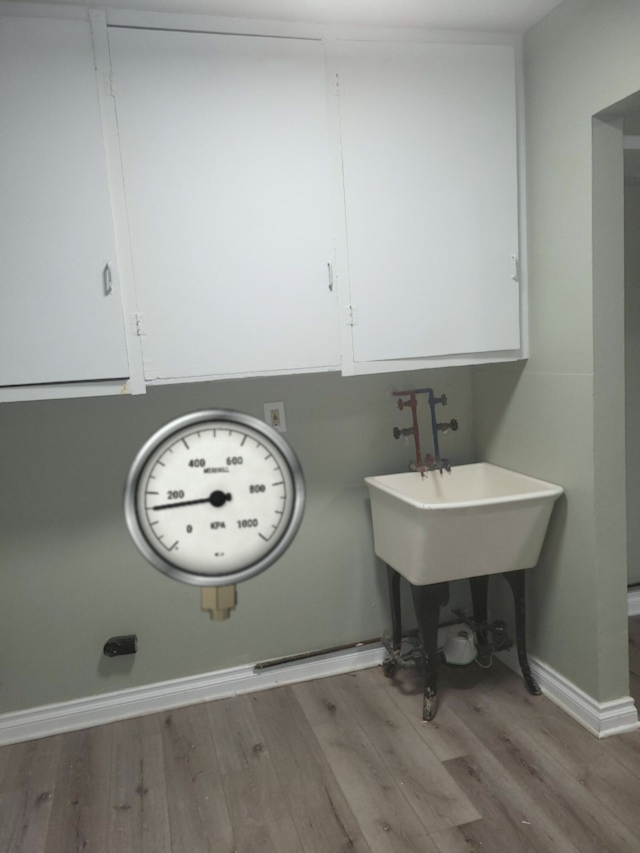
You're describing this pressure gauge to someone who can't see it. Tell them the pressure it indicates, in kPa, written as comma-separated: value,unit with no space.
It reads 150,kPa
